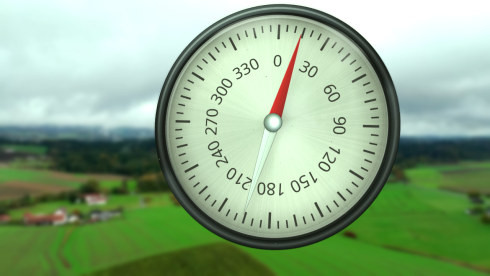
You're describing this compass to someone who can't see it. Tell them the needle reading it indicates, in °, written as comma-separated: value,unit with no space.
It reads 15,°
